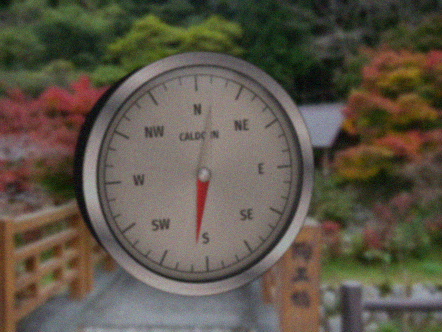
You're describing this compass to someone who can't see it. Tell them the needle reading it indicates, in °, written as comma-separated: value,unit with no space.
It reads 190,°
